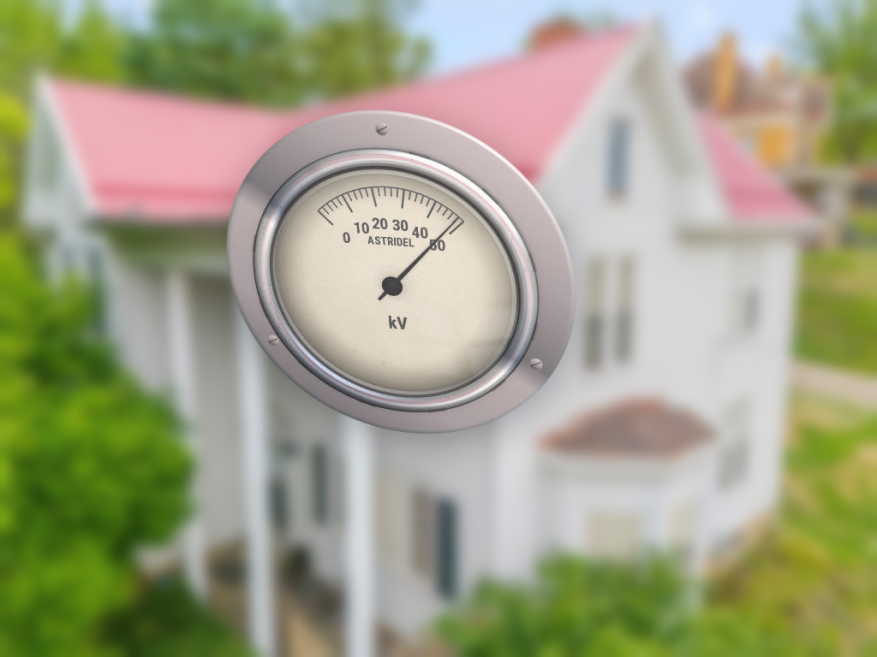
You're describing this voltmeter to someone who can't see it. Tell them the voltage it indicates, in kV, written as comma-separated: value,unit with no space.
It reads 48,kV
